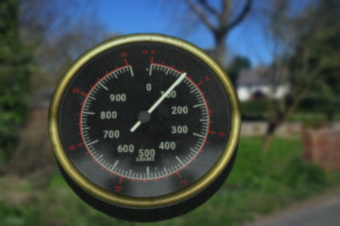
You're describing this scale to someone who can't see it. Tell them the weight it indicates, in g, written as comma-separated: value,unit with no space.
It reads 100,g
